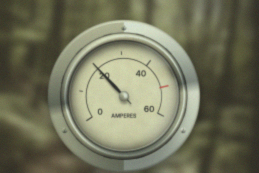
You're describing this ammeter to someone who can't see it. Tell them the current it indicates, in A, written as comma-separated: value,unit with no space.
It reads 20,A
